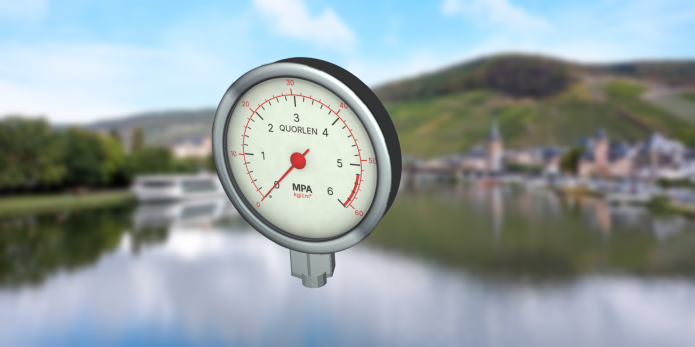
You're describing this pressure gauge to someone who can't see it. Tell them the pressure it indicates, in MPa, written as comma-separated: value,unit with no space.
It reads 0,MPa
